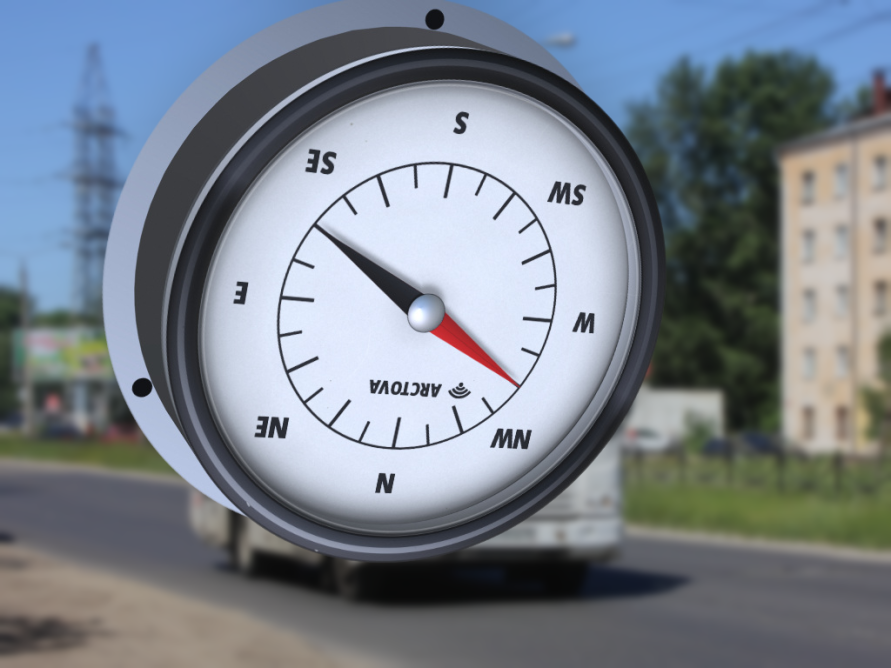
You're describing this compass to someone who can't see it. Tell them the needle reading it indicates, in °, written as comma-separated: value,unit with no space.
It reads 300,°
